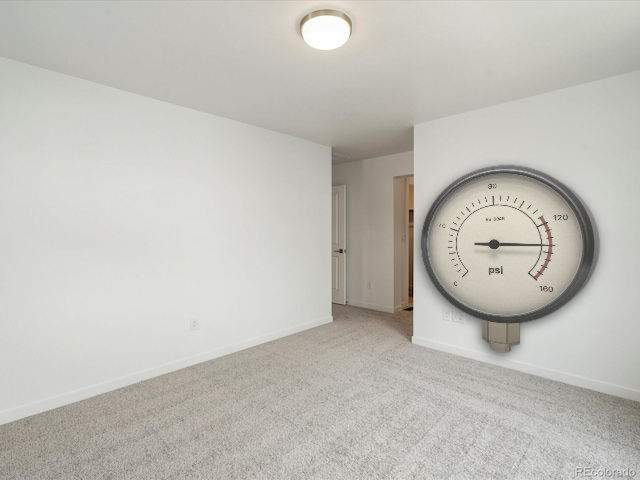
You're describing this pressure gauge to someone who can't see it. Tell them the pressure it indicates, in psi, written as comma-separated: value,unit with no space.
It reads 135,psi
